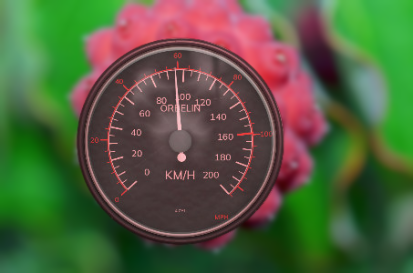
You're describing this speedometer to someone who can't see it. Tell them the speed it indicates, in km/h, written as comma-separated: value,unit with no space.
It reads 95,km/h
